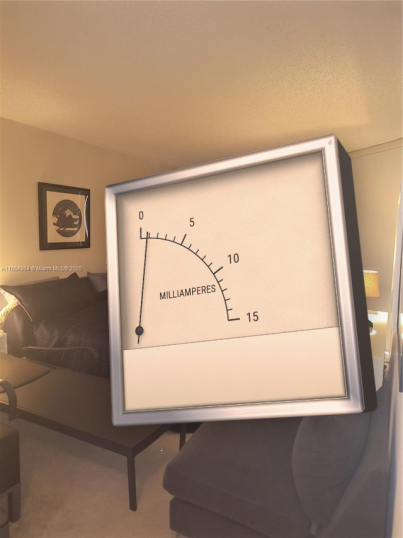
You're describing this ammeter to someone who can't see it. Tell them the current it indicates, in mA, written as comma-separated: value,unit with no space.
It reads 1,mA
